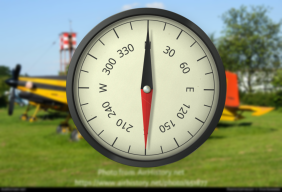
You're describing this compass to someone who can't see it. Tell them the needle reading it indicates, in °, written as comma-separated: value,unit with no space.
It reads 180,°
